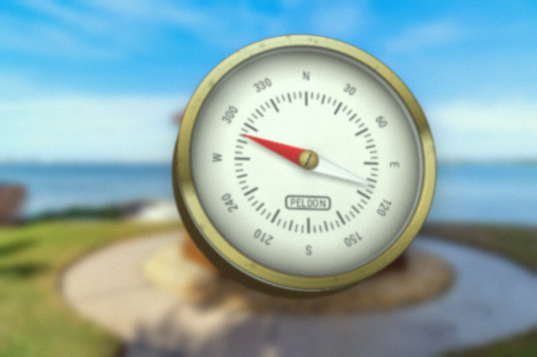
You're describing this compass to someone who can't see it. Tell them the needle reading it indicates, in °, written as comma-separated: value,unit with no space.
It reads 290,°
